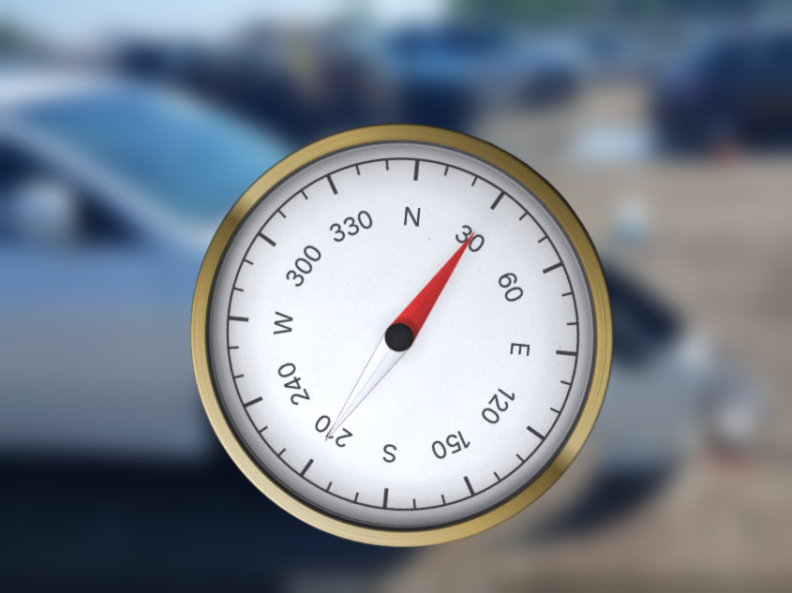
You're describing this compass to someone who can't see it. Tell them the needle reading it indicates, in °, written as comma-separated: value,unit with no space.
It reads 30,°
